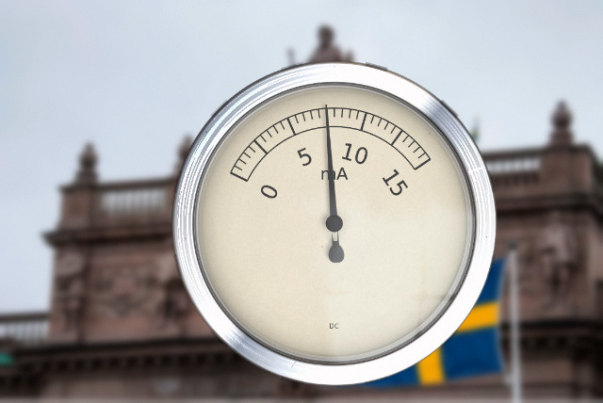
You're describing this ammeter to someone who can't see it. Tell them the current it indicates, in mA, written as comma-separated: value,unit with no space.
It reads 7.5,mA
